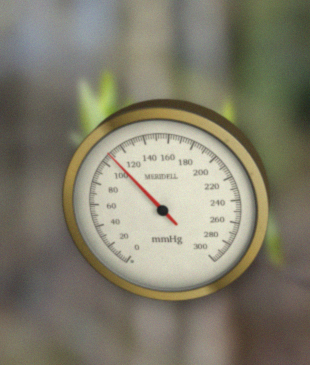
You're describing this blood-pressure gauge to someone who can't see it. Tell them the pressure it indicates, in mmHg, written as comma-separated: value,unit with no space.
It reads 110,mmHg
